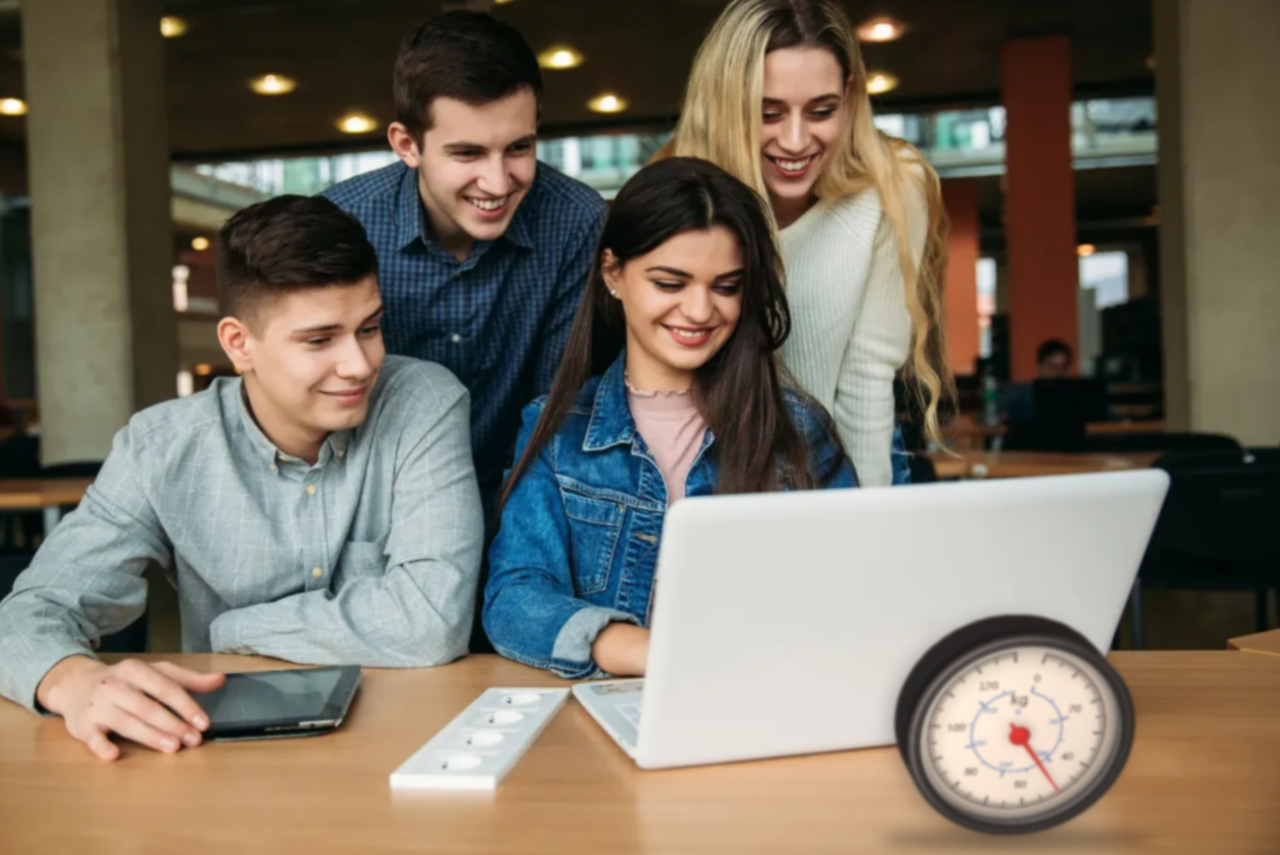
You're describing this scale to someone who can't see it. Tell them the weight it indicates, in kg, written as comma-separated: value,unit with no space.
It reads 50,kg
